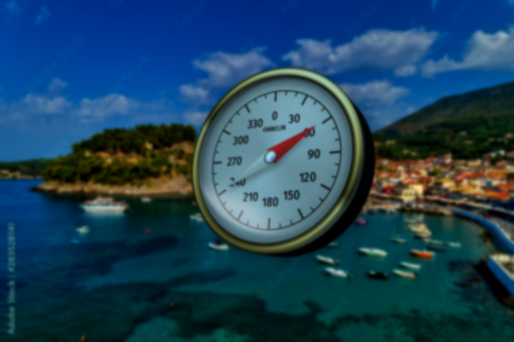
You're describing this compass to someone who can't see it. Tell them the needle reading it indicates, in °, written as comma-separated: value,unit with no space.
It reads 60,°
